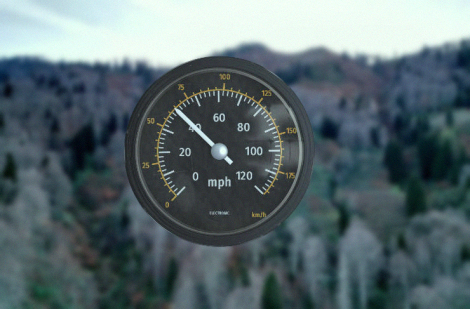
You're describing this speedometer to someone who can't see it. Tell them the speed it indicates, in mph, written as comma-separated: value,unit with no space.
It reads 40,mph
